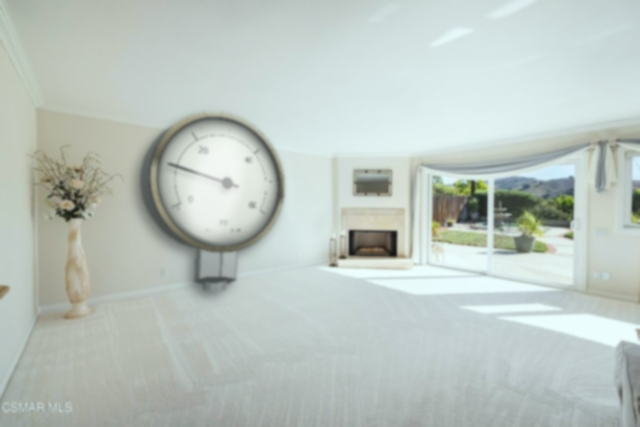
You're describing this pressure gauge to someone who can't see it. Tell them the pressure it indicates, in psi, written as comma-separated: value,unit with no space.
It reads 10,psi
